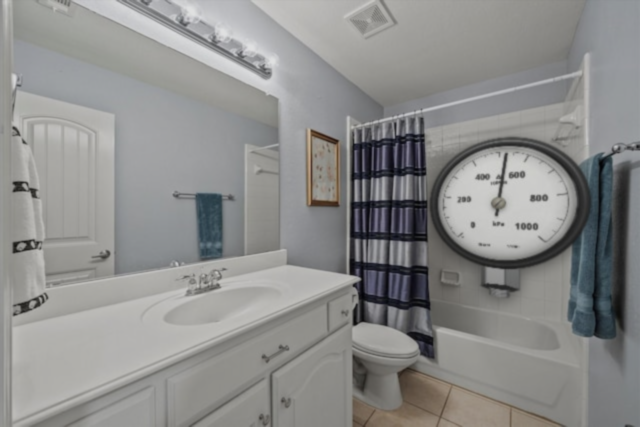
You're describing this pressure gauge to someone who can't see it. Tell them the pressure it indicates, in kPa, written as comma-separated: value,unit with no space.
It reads 525,kPa
